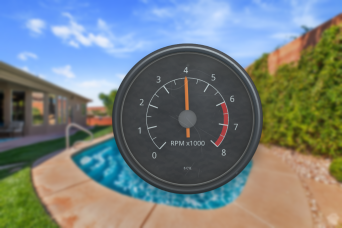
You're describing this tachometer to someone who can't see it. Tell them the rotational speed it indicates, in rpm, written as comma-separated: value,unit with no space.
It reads 4000,rpm
